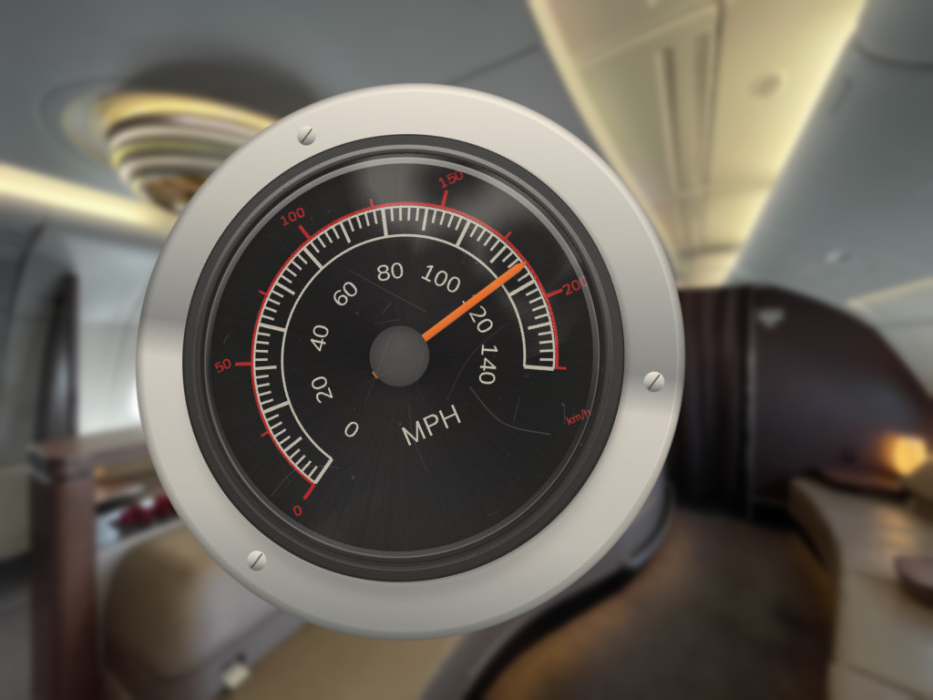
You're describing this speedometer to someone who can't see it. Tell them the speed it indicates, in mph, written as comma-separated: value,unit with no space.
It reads 116,mph
